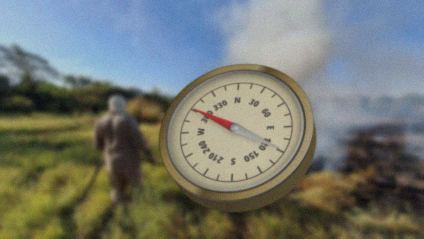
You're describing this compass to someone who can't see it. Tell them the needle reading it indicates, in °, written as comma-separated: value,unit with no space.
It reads 300,°
